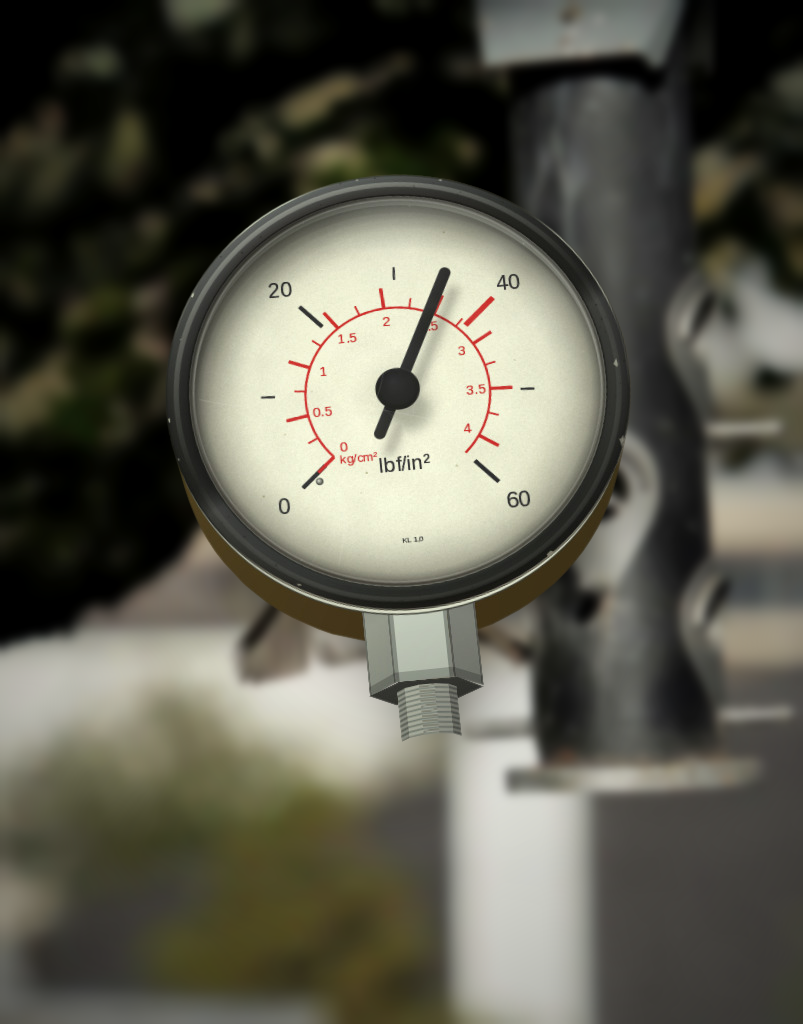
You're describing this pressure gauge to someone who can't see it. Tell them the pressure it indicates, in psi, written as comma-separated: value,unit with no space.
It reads 35,psi
